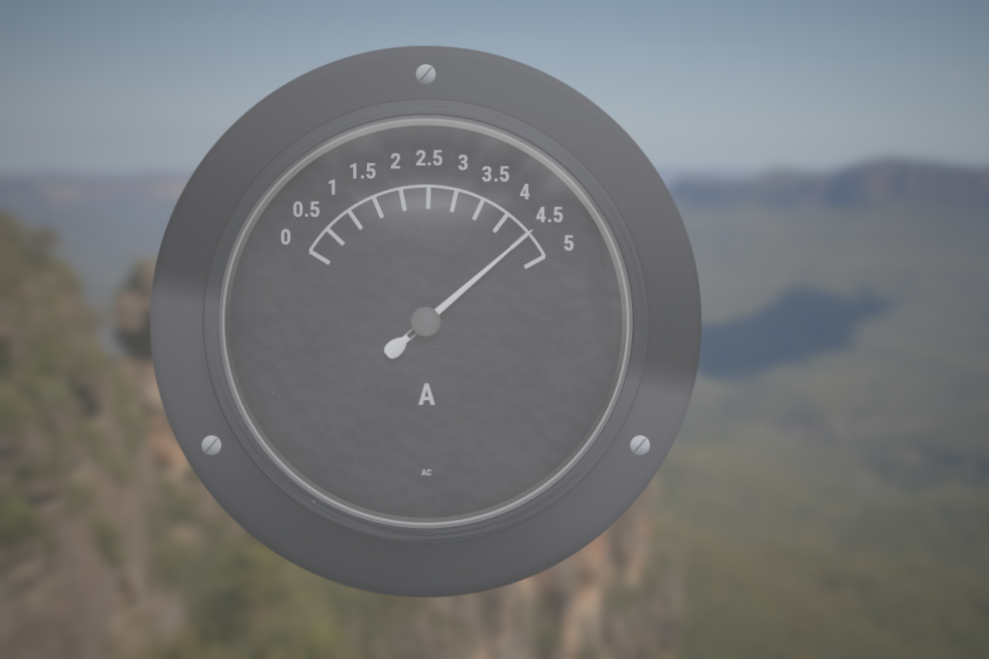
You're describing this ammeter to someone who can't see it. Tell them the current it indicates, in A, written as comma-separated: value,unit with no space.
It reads 4.5,A
